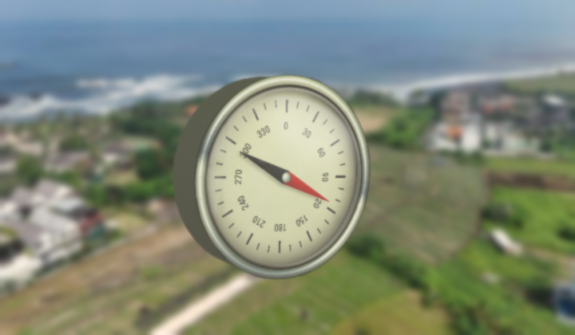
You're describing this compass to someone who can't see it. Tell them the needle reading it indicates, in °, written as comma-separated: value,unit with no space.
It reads 115,°
